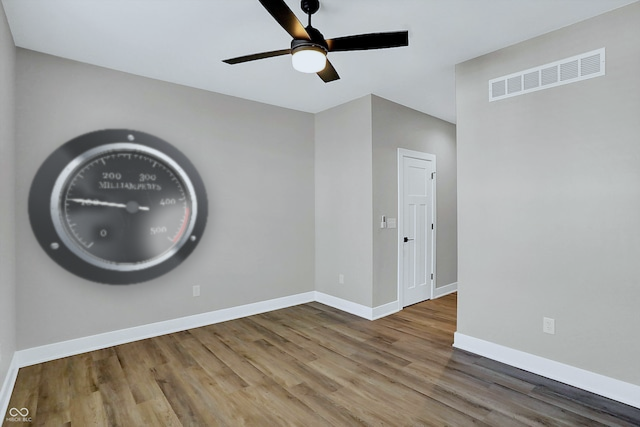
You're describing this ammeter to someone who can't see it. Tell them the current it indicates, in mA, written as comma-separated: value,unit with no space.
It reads 100,mA
